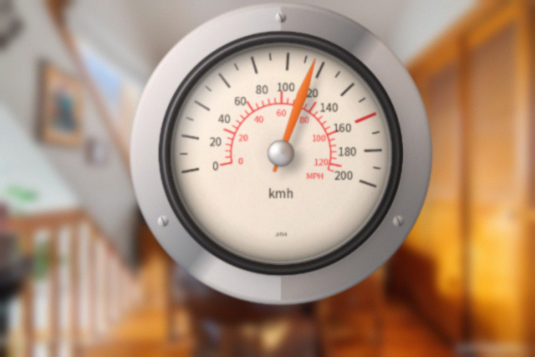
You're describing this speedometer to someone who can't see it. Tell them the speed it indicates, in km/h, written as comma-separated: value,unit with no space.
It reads 115,km/h
